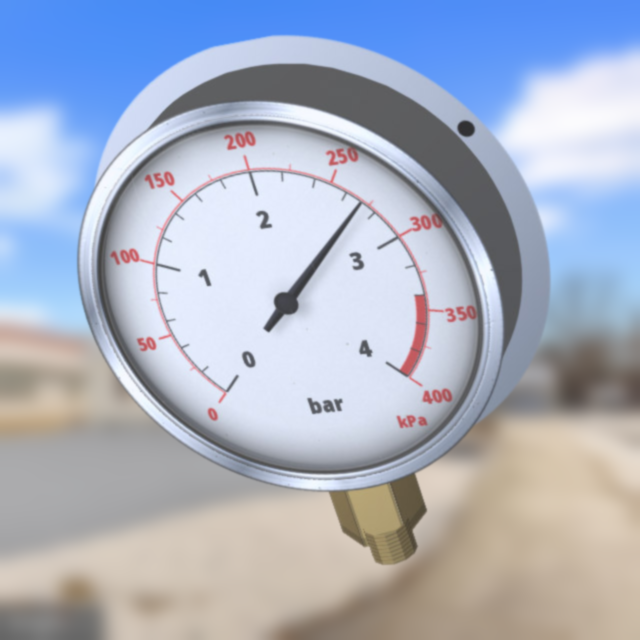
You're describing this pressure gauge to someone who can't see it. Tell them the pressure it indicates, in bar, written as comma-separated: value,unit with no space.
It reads 2.7,bar
